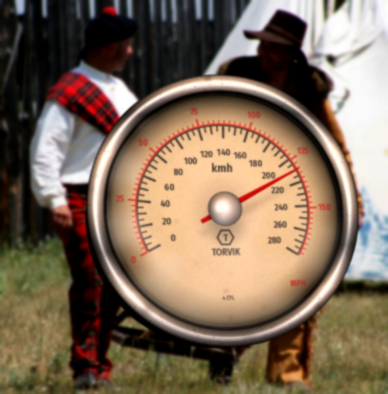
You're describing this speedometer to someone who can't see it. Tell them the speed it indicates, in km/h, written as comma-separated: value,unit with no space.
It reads 210,km/h
